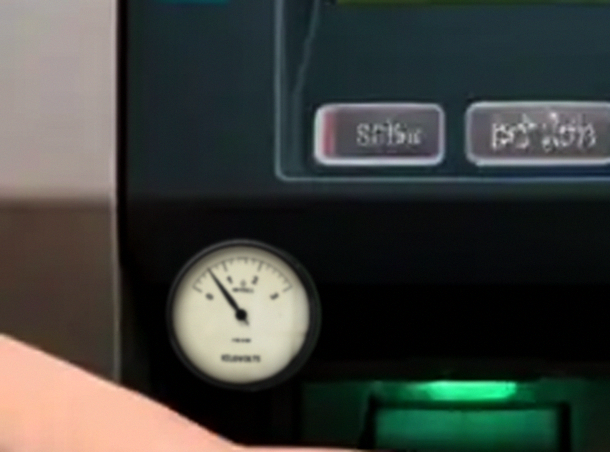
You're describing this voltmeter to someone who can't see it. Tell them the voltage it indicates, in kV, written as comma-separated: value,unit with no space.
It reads 0.6,kV
